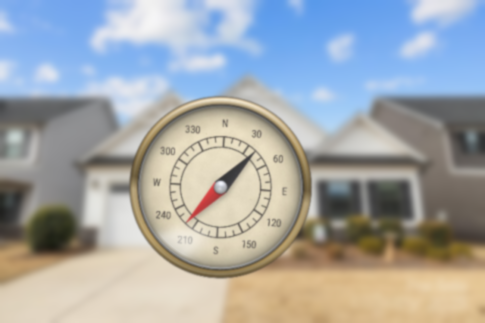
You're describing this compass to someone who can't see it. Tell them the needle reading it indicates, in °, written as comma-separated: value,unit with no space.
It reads 220,°
